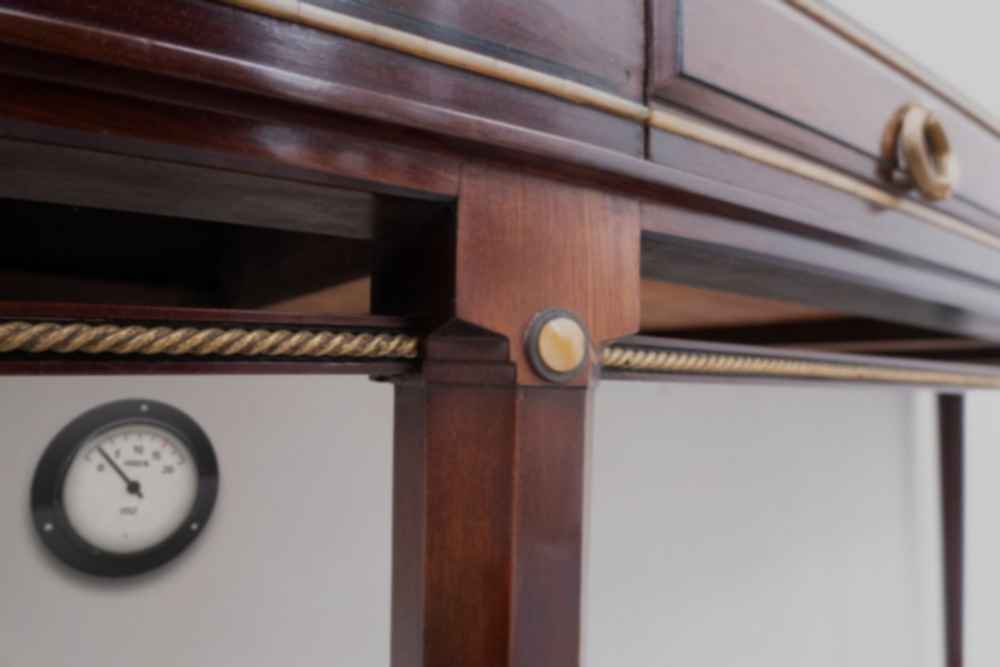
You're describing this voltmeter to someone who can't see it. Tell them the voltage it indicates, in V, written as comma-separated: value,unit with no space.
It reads 2.5,V
